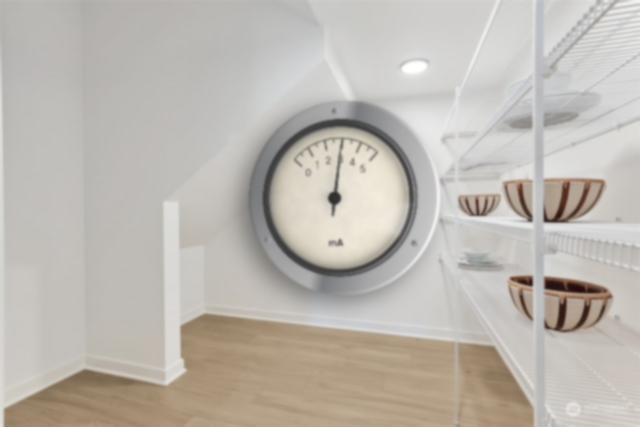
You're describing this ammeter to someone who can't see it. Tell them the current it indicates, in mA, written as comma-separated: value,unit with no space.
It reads 3,mA
